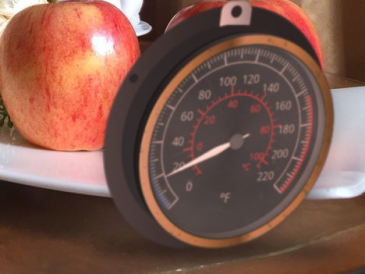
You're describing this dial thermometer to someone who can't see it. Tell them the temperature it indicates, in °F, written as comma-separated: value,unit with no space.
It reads 20,°F
